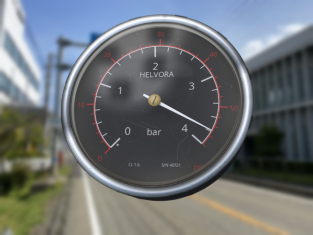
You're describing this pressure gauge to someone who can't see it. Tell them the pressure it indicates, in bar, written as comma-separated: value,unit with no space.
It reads 3.8,bar
